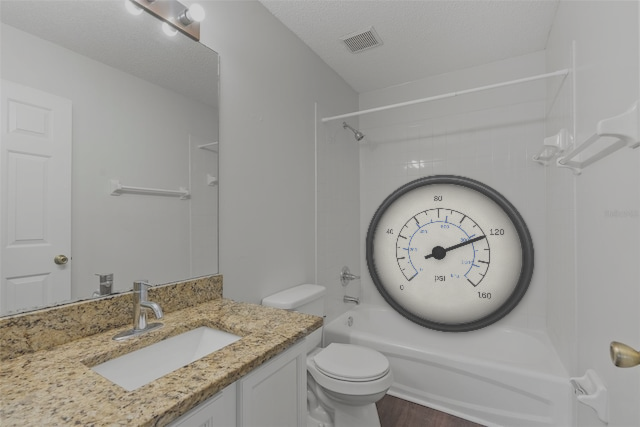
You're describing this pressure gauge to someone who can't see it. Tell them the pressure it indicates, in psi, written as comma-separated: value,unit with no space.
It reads 120,psi
